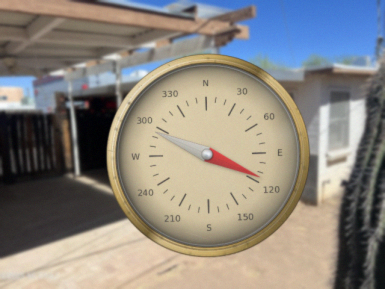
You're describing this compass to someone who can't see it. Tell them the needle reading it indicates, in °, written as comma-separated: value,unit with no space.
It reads 115,°
